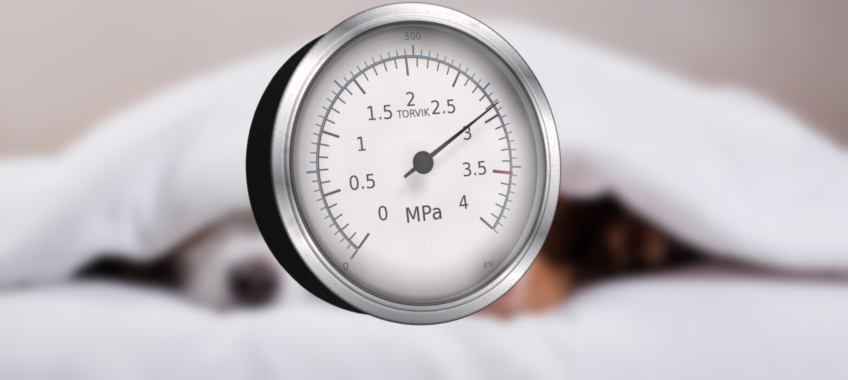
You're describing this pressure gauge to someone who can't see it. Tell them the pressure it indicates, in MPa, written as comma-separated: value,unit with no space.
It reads 2.9,MPa
